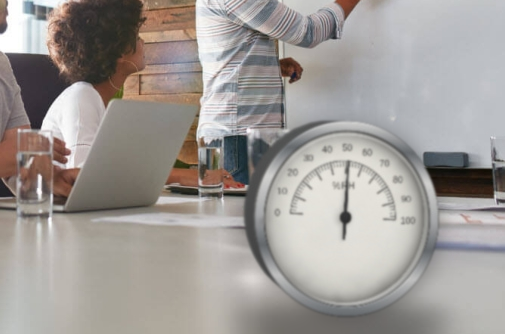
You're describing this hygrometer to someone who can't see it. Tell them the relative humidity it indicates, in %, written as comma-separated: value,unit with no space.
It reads 50,%
